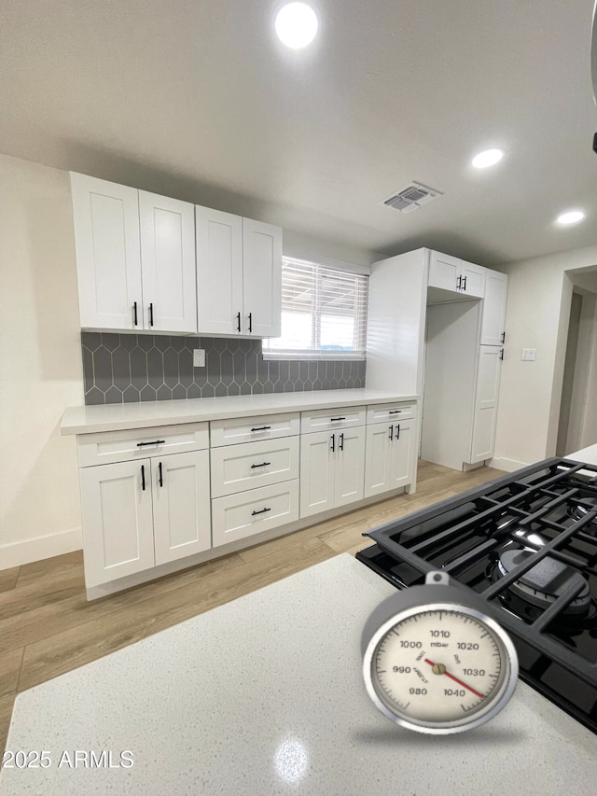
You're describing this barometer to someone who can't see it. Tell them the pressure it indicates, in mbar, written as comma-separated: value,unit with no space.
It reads 1035,mbar
